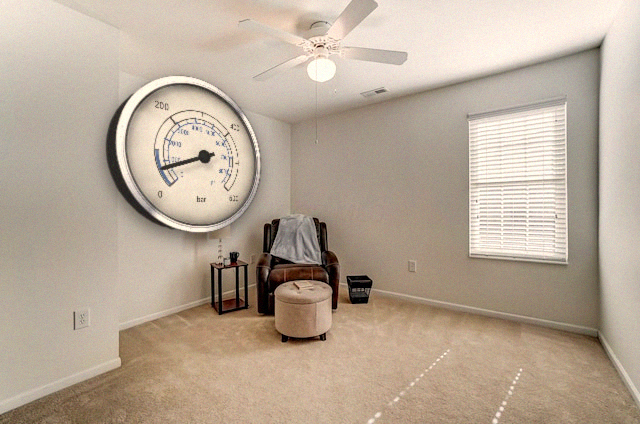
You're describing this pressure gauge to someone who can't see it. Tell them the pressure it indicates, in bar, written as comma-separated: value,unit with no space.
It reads 50,bar
